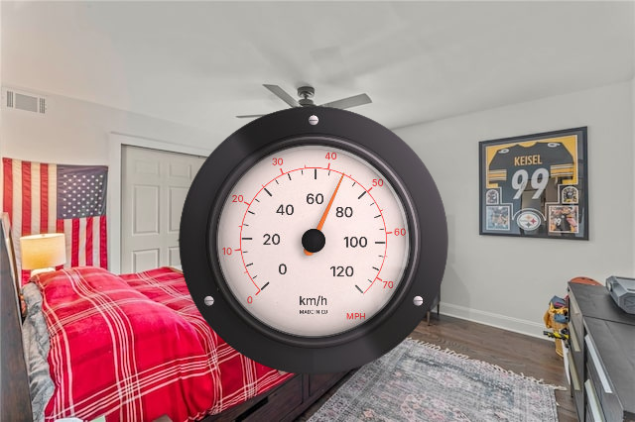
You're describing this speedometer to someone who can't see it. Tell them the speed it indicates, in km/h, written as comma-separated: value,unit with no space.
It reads 70,km/h
